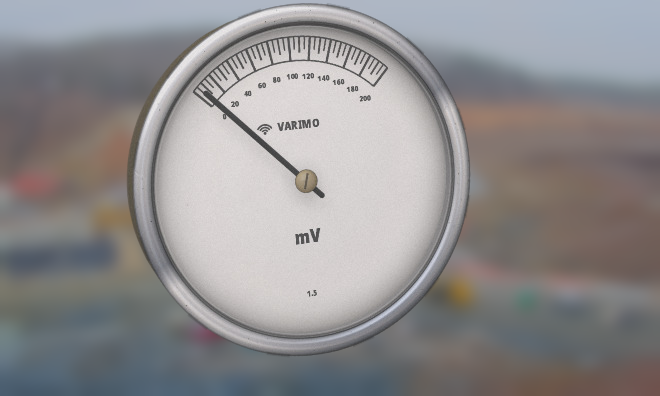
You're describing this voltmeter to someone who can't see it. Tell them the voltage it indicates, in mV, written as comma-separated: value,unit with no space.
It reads 5,mV
